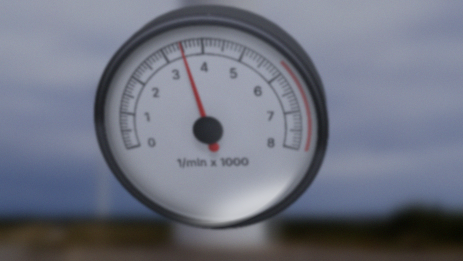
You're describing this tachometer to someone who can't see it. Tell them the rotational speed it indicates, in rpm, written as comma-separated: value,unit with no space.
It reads 3500,rpm
